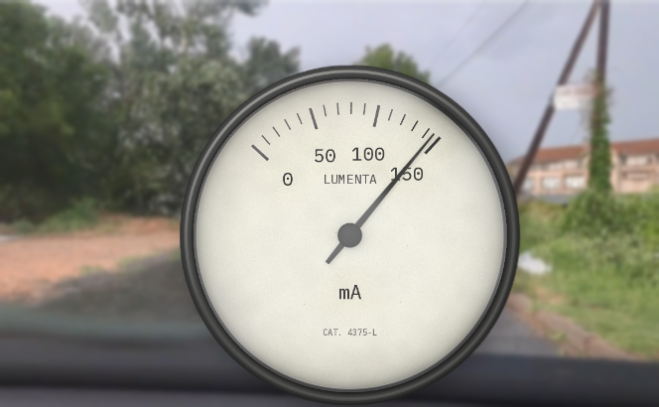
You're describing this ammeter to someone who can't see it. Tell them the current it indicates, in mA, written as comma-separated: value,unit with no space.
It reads 145,mA
